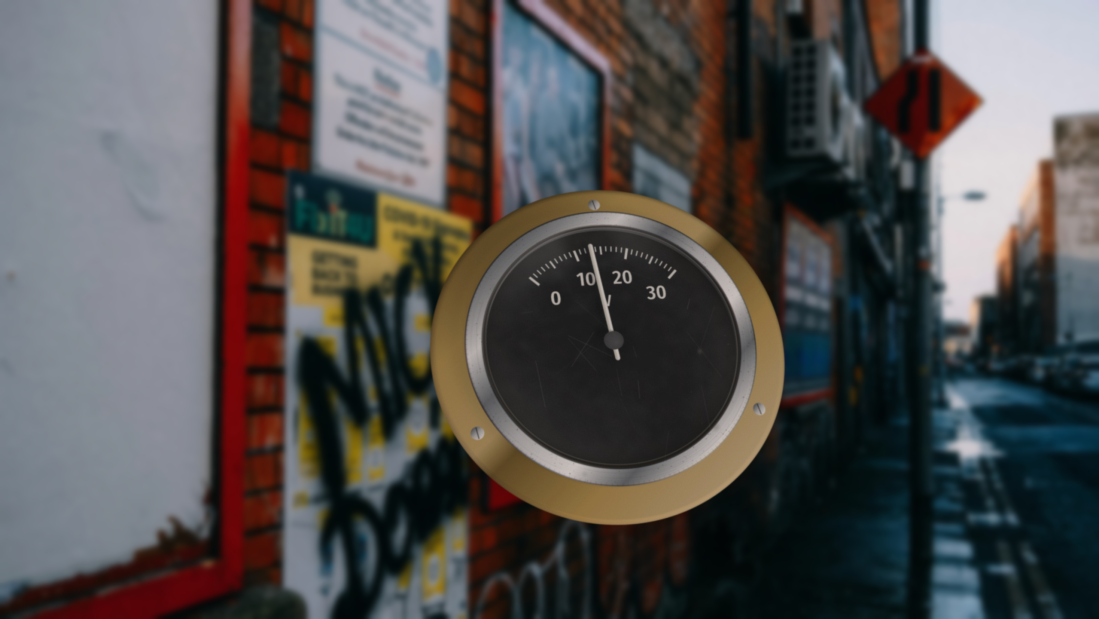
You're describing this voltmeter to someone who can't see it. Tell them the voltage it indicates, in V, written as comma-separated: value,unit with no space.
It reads 13,V
